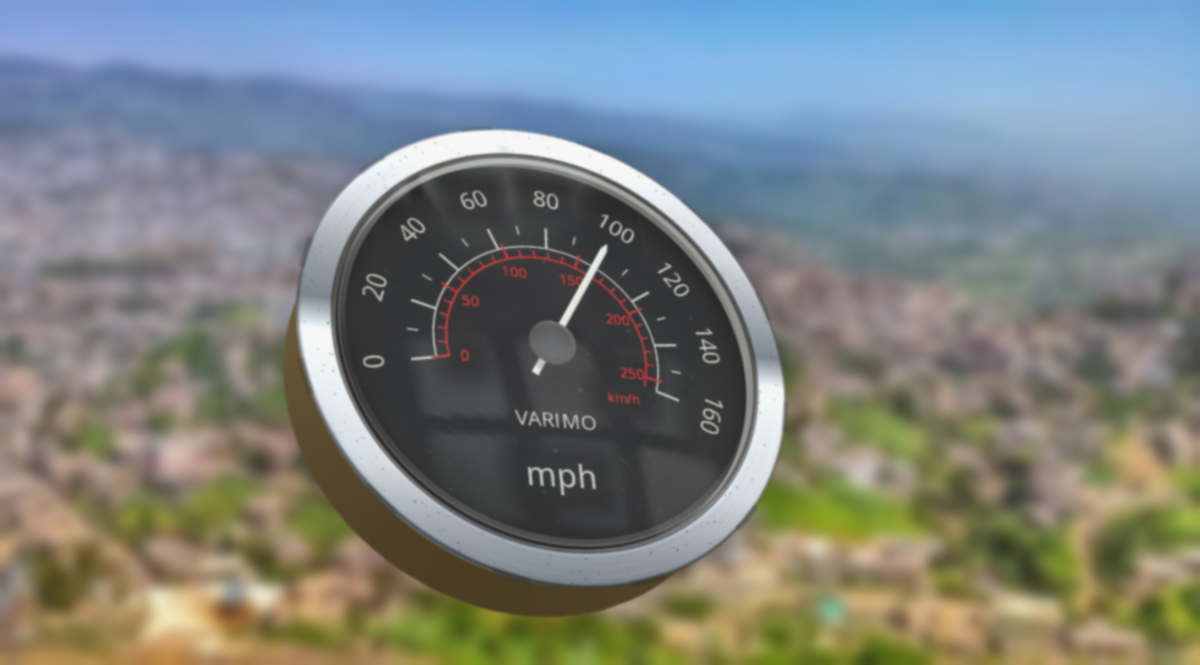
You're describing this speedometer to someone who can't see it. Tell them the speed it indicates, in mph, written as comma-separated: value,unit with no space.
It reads 100,mph
